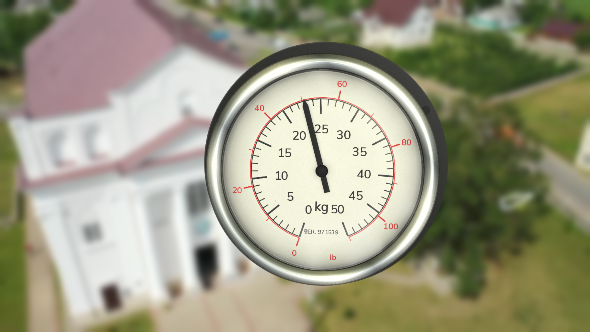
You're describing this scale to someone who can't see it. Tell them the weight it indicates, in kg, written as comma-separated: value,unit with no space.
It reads 23,kg
